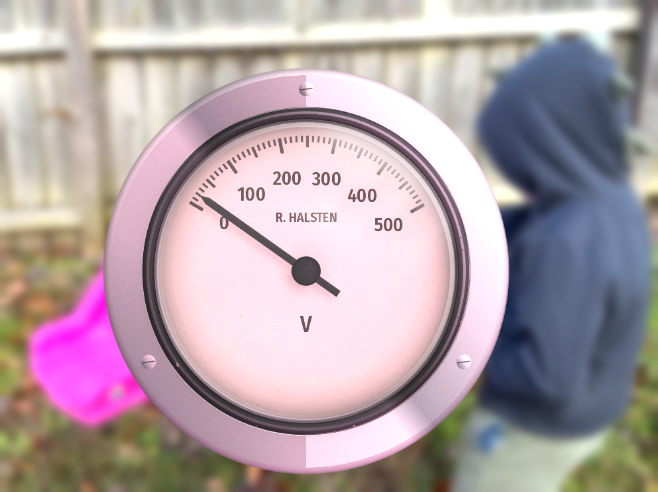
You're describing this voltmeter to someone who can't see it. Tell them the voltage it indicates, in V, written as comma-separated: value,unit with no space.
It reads 20,V
